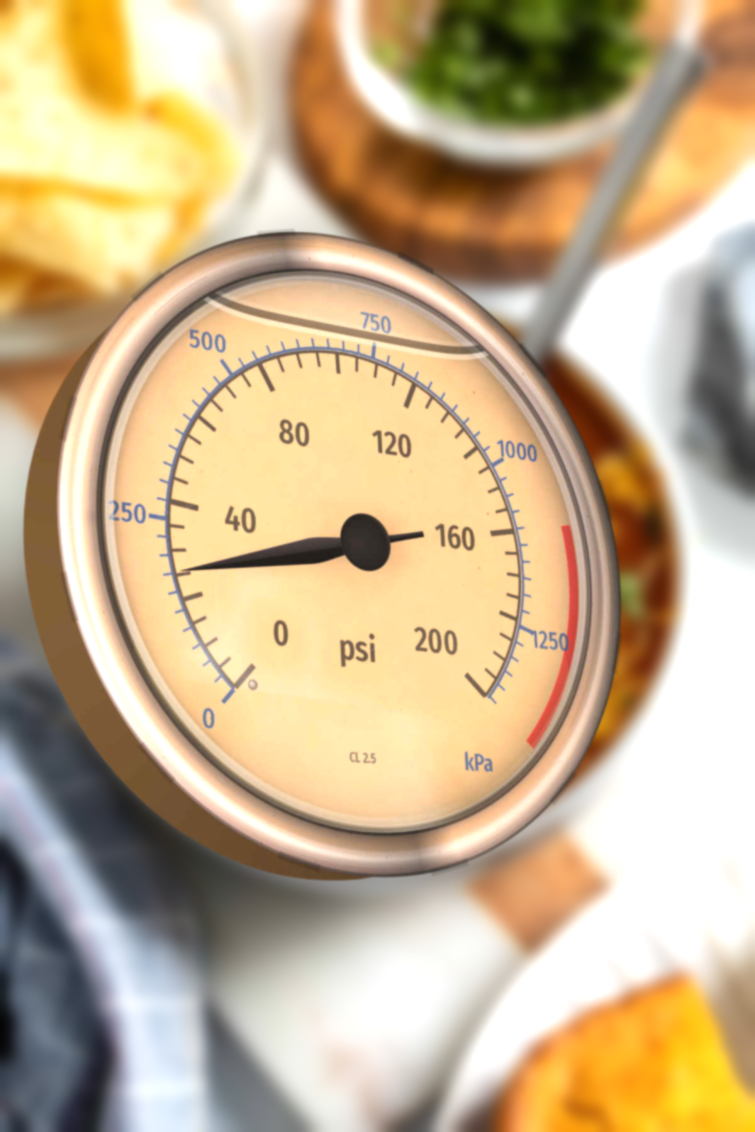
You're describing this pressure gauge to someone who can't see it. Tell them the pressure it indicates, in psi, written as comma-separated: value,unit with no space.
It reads 25,psi
